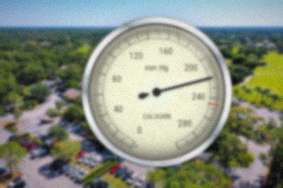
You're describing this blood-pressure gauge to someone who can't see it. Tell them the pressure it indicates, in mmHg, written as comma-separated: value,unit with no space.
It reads 220,mmHg
